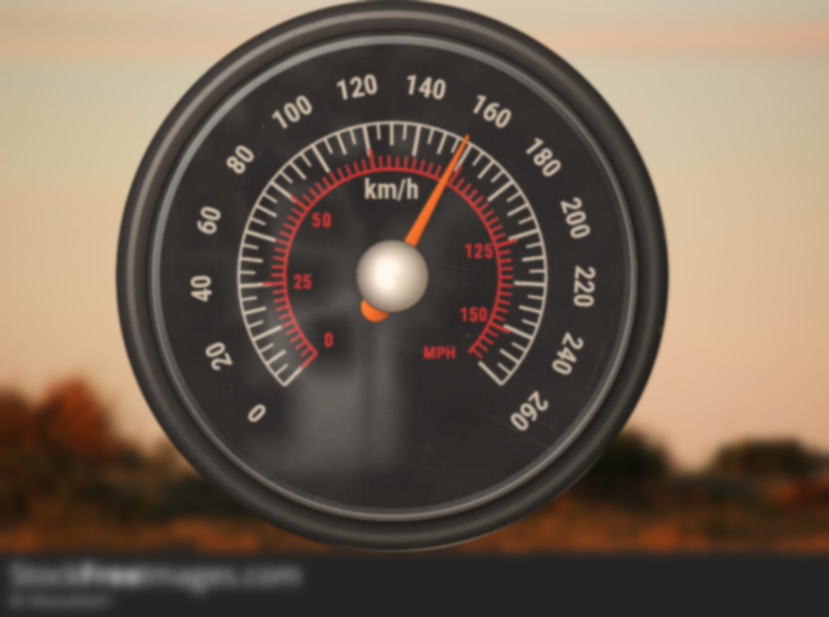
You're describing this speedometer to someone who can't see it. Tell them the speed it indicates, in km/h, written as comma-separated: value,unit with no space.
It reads 157.5,km/h
